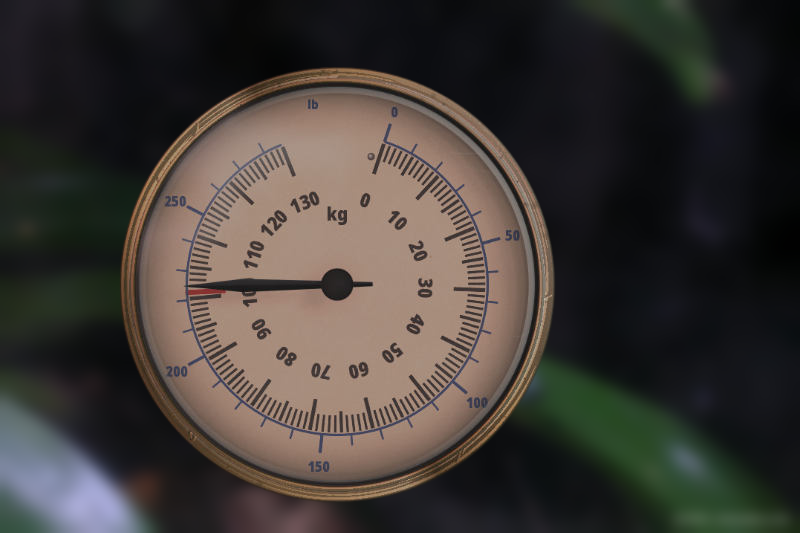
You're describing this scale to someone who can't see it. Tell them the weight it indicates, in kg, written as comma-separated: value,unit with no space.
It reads 102,kg
